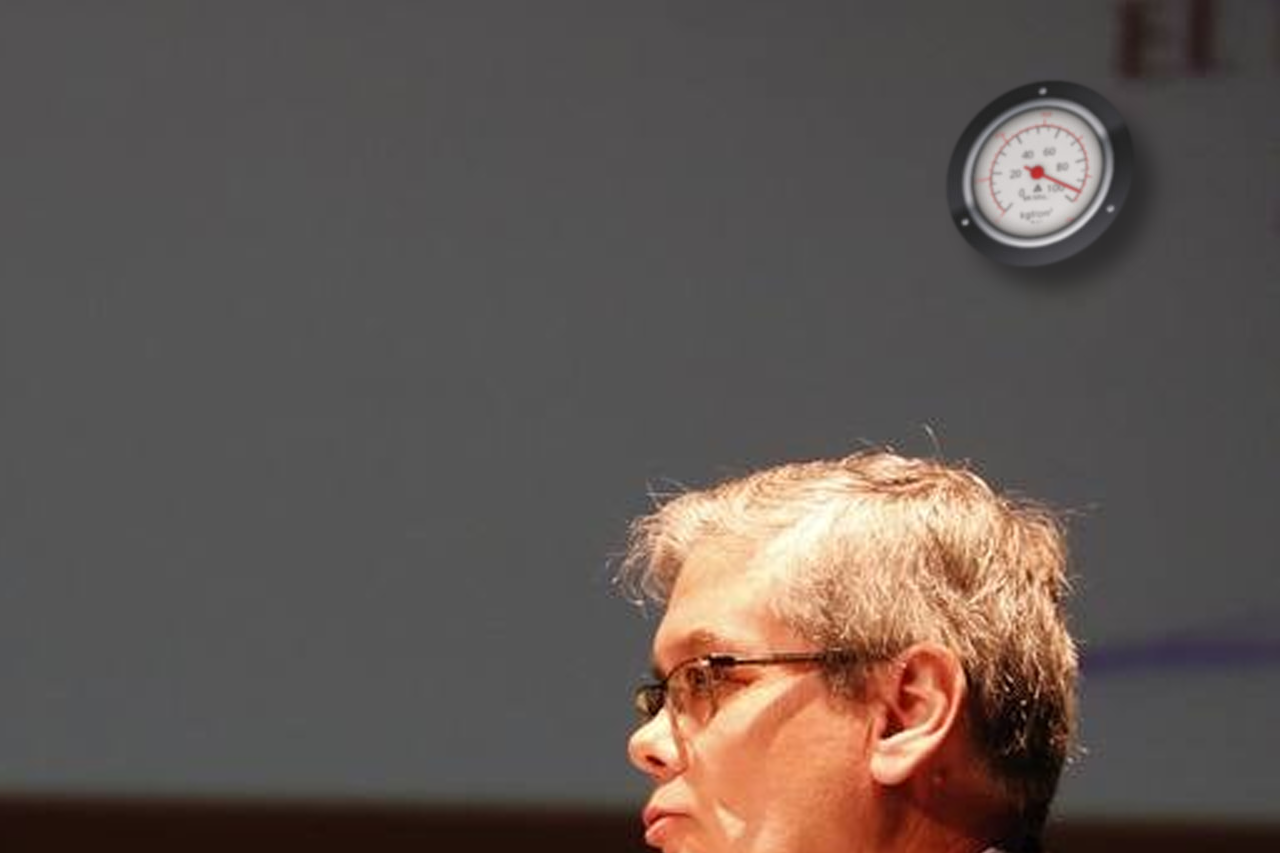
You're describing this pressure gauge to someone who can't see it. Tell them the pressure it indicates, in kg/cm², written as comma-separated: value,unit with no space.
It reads 95,kg/cm²
